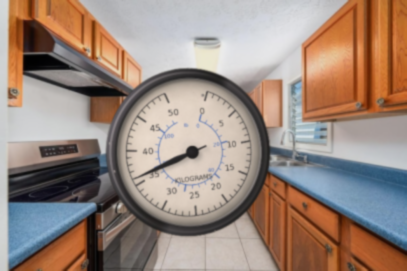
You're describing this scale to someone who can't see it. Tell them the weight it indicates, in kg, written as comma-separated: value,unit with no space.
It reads 36,kg
